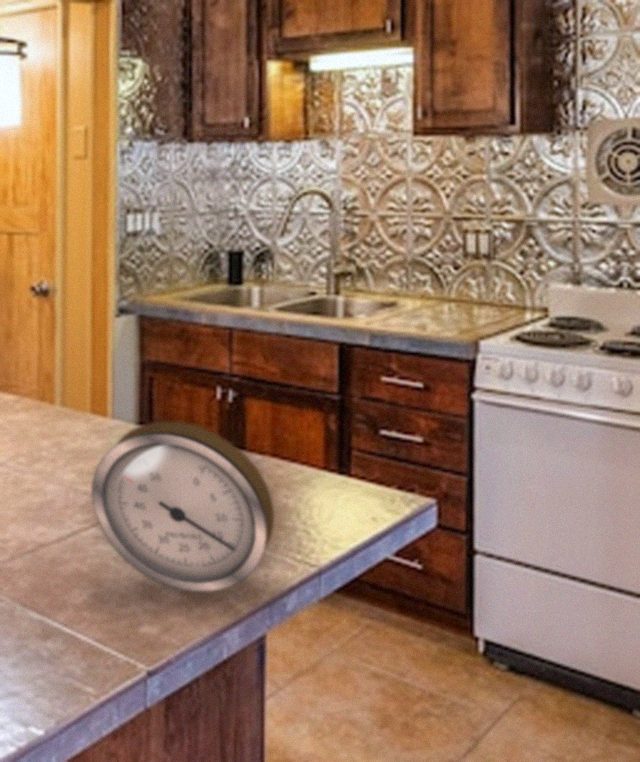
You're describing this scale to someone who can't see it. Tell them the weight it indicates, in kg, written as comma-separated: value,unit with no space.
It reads 15,kg
